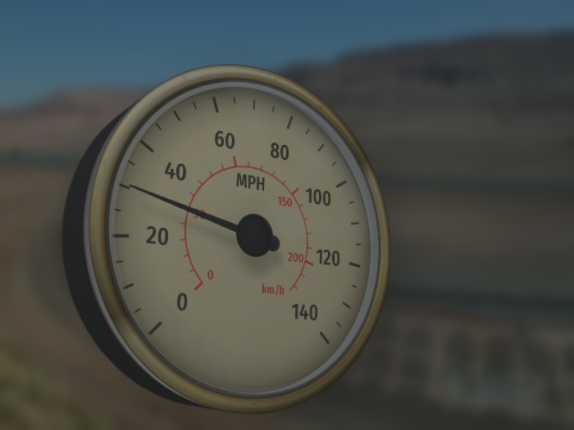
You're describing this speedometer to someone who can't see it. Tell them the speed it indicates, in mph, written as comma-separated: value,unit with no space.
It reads 30,mph
